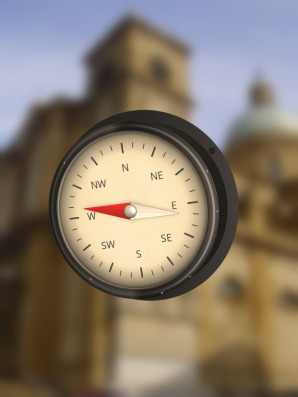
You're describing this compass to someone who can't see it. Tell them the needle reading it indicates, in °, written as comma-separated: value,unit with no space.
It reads 280,°
